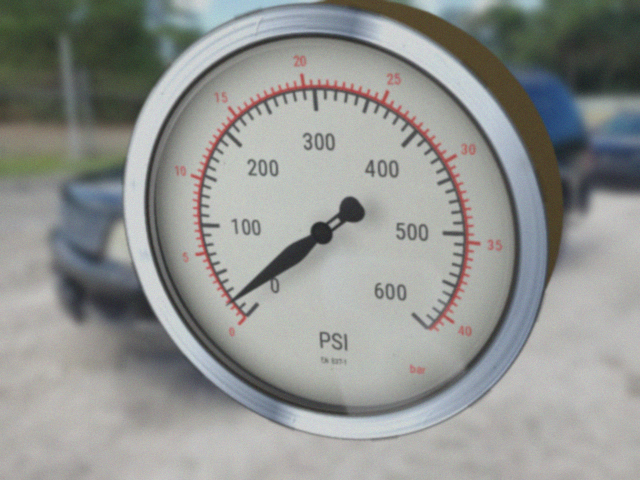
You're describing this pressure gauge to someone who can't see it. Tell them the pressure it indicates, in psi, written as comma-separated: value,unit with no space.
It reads 20,psi
